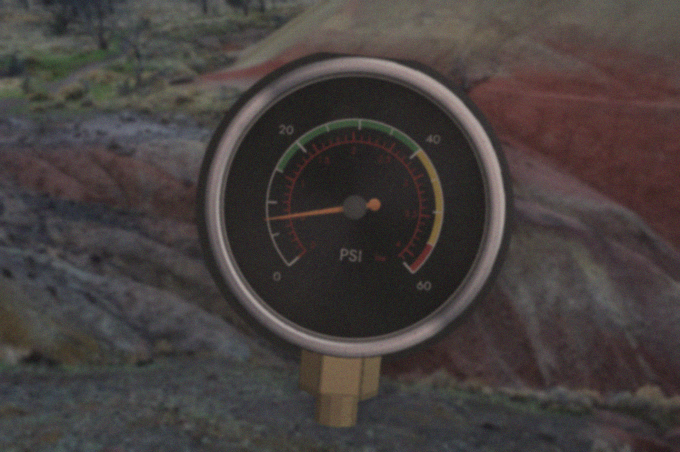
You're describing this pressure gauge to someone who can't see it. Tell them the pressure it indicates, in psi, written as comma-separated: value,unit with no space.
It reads 7.5,psi
